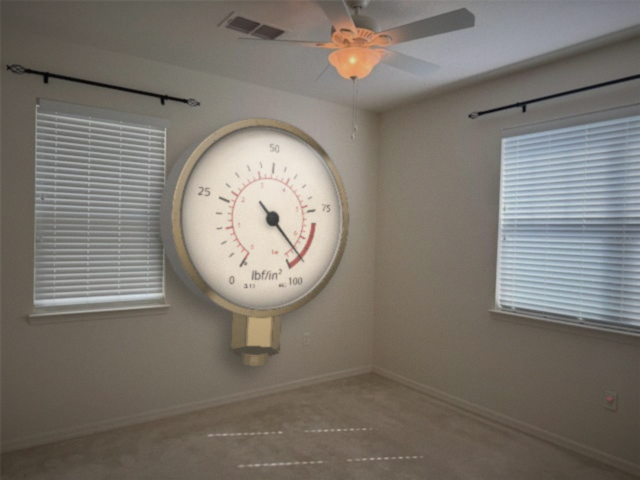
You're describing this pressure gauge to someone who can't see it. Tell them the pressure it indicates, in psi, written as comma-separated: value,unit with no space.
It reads 95,psi
